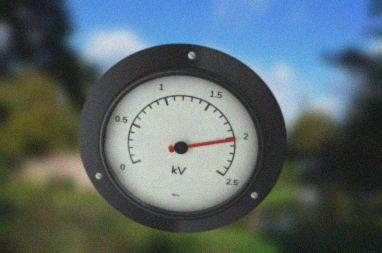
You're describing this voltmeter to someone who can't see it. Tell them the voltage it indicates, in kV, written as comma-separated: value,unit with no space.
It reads 2,kV
